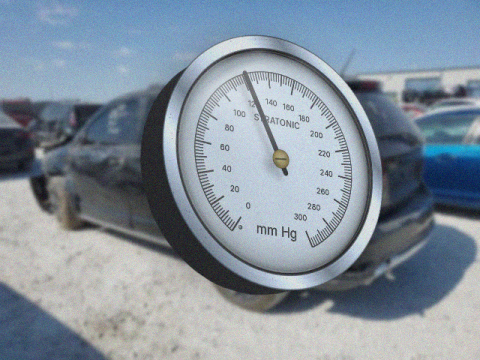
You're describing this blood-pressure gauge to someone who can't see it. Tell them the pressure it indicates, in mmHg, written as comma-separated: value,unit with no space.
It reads 120,mmHg
